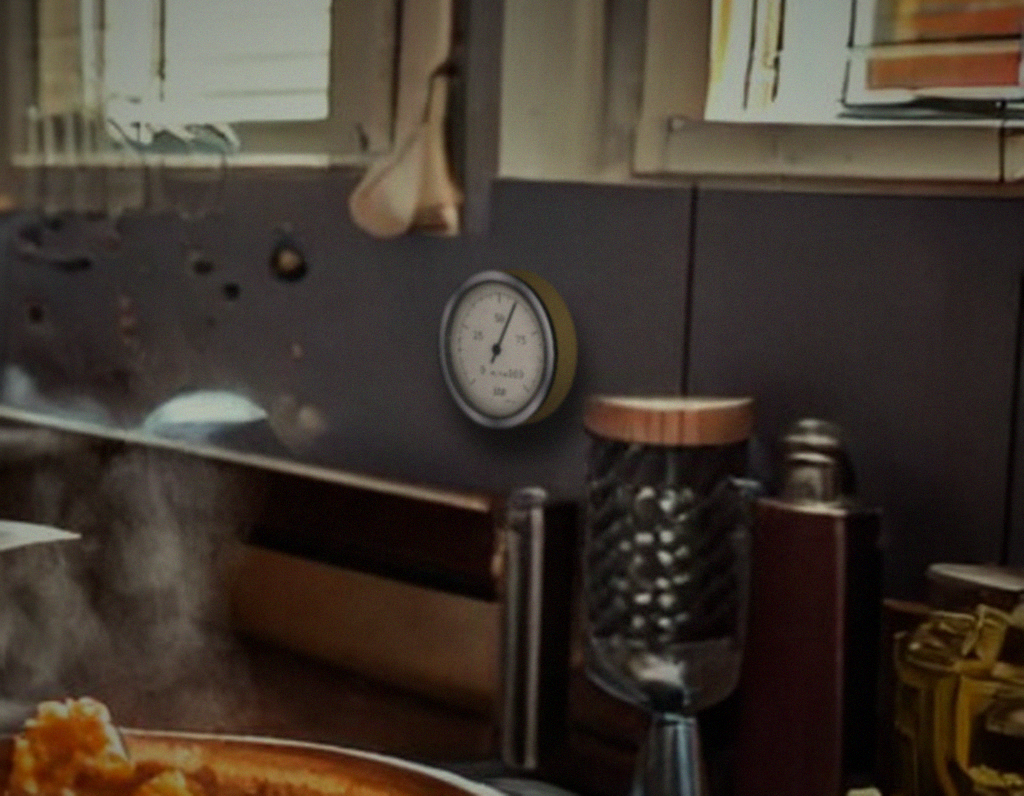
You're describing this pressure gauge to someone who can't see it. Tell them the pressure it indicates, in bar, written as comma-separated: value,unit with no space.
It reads 60,bar
